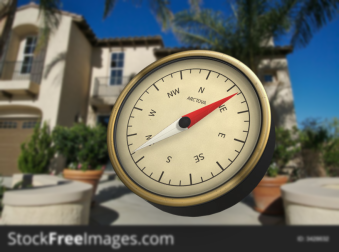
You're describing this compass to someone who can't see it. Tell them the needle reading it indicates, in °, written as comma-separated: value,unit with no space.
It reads 40,°
